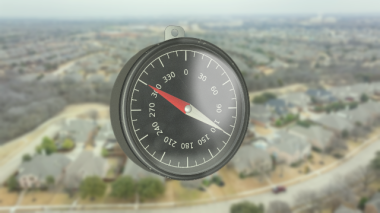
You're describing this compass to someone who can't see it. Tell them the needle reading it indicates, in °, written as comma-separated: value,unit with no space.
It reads 300,°
